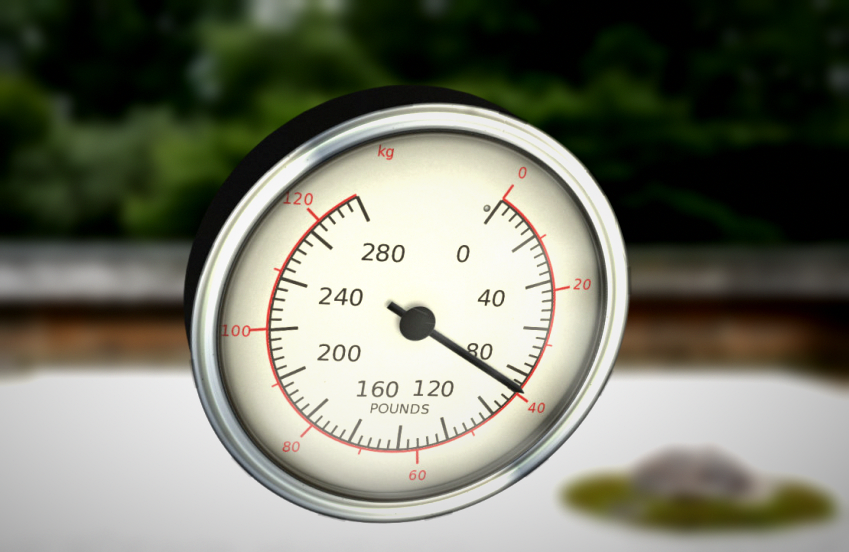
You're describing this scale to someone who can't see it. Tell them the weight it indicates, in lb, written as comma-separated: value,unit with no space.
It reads 86,lb
